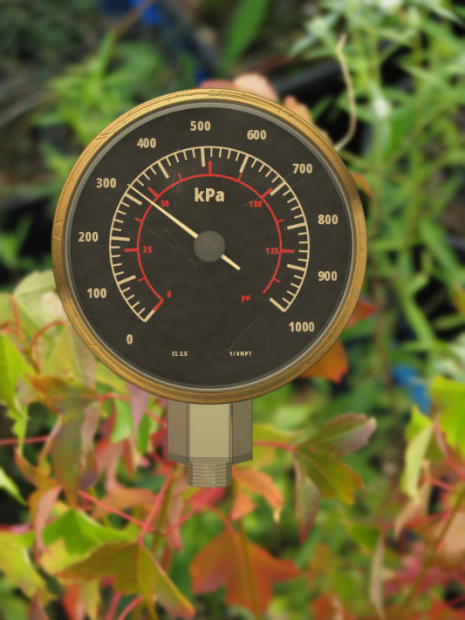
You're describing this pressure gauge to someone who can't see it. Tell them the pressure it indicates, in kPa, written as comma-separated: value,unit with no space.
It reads 320,kPa
